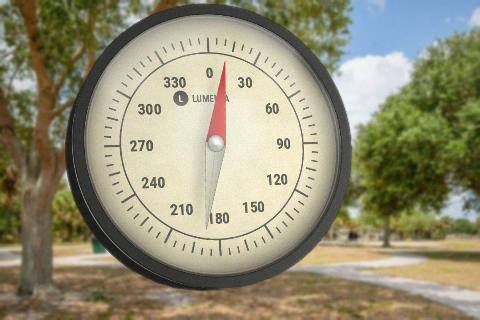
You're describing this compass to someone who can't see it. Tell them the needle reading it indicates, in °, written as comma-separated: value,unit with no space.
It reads 10,°
